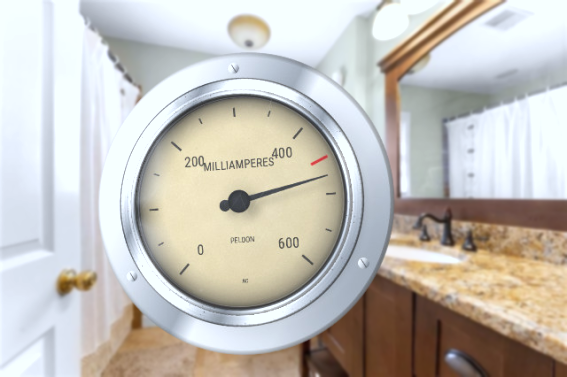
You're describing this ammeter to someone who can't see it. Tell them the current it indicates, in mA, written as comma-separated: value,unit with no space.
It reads 475,mA
